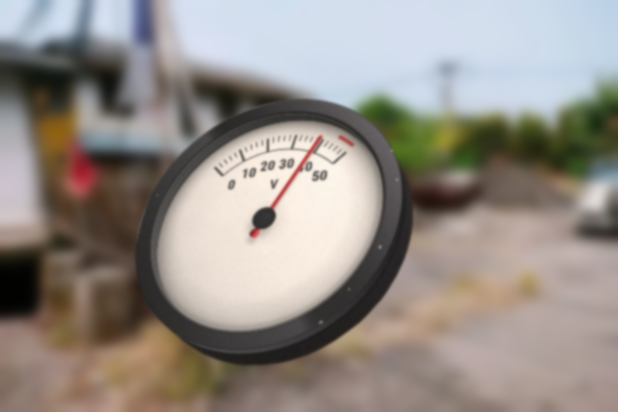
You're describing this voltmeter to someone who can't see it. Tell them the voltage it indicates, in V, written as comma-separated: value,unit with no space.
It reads 40,V
